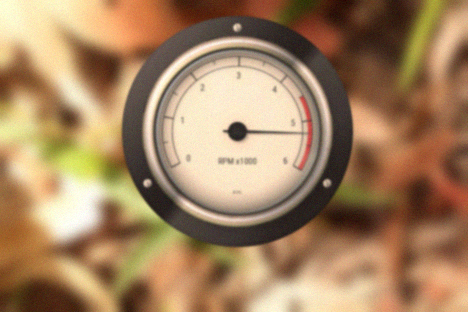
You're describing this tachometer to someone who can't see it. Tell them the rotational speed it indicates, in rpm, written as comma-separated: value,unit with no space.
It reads 5250,rpm
